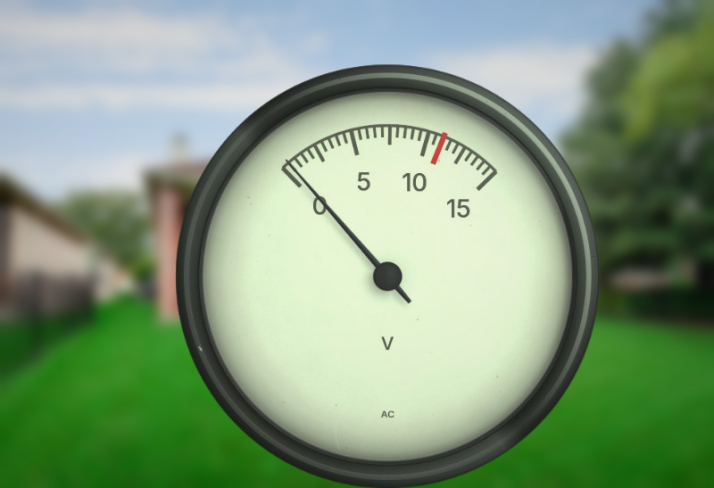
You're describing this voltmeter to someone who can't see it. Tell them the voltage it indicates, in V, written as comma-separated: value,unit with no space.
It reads 0.5,V
